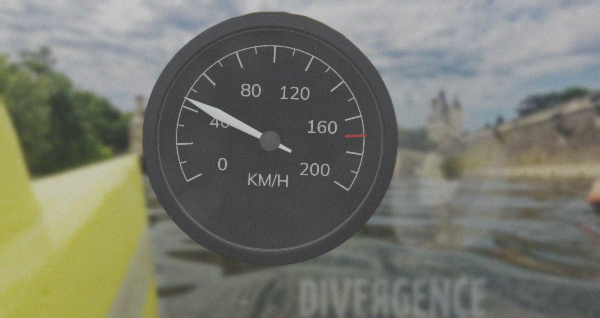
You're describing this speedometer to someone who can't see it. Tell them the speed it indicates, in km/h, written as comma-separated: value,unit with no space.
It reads 45,km/h
